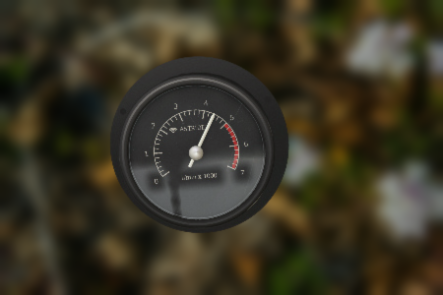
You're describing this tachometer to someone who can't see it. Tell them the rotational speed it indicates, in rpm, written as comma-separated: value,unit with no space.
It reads 4400,rpm
